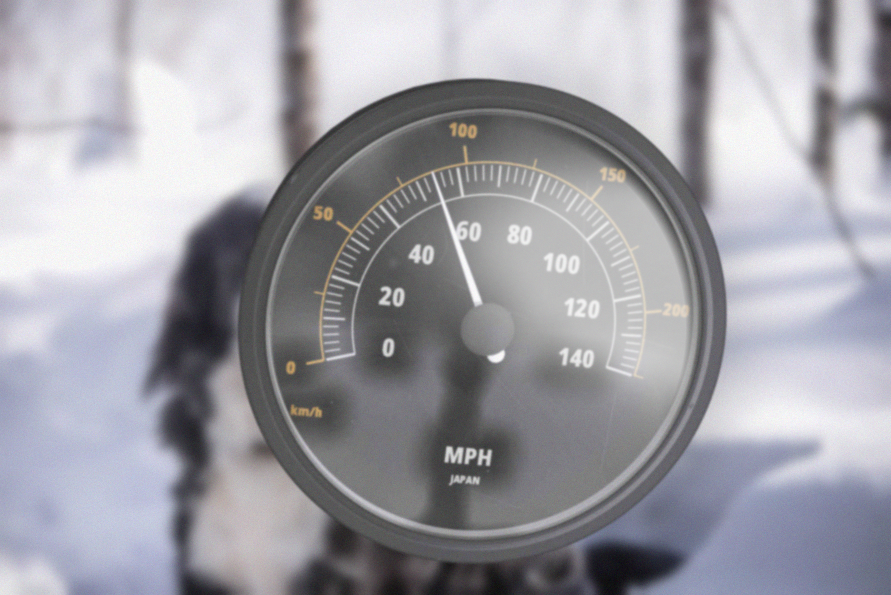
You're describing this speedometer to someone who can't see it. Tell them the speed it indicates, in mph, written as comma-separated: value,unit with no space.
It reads 54,mph
